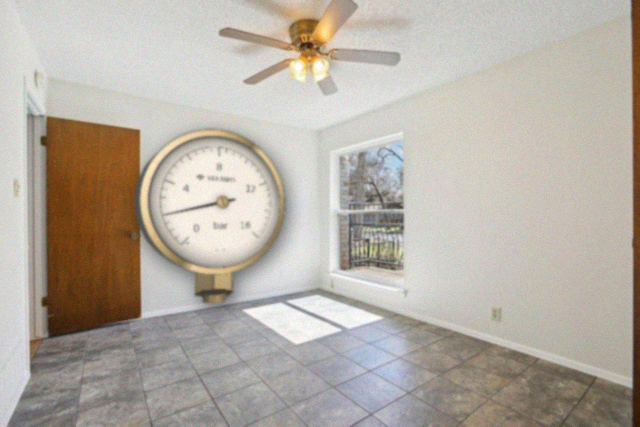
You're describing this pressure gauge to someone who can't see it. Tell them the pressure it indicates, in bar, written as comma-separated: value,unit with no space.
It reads 2,bar
